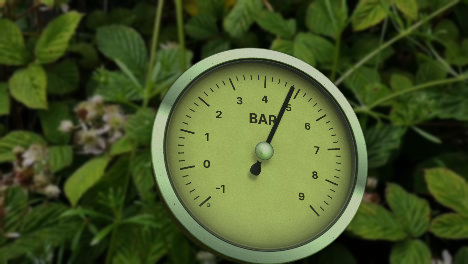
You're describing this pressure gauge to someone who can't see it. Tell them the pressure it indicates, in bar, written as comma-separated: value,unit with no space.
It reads 4.8,bar
